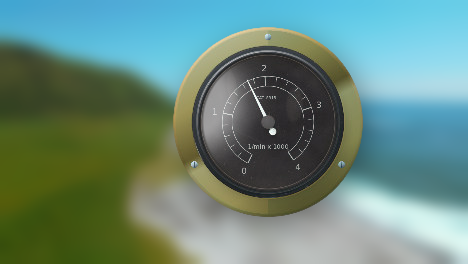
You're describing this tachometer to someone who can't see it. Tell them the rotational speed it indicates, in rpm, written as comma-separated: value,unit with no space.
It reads 1700,rpm
